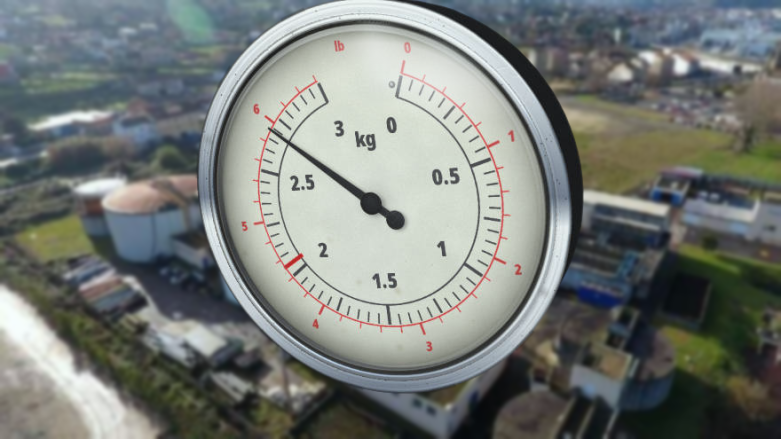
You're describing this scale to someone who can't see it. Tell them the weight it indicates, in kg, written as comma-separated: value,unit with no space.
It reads 2.7,kg
